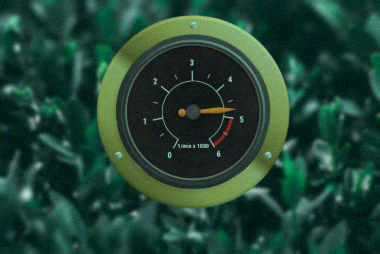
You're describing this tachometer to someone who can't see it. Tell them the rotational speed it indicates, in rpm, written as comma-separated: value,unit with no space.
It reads 4750,rpm
